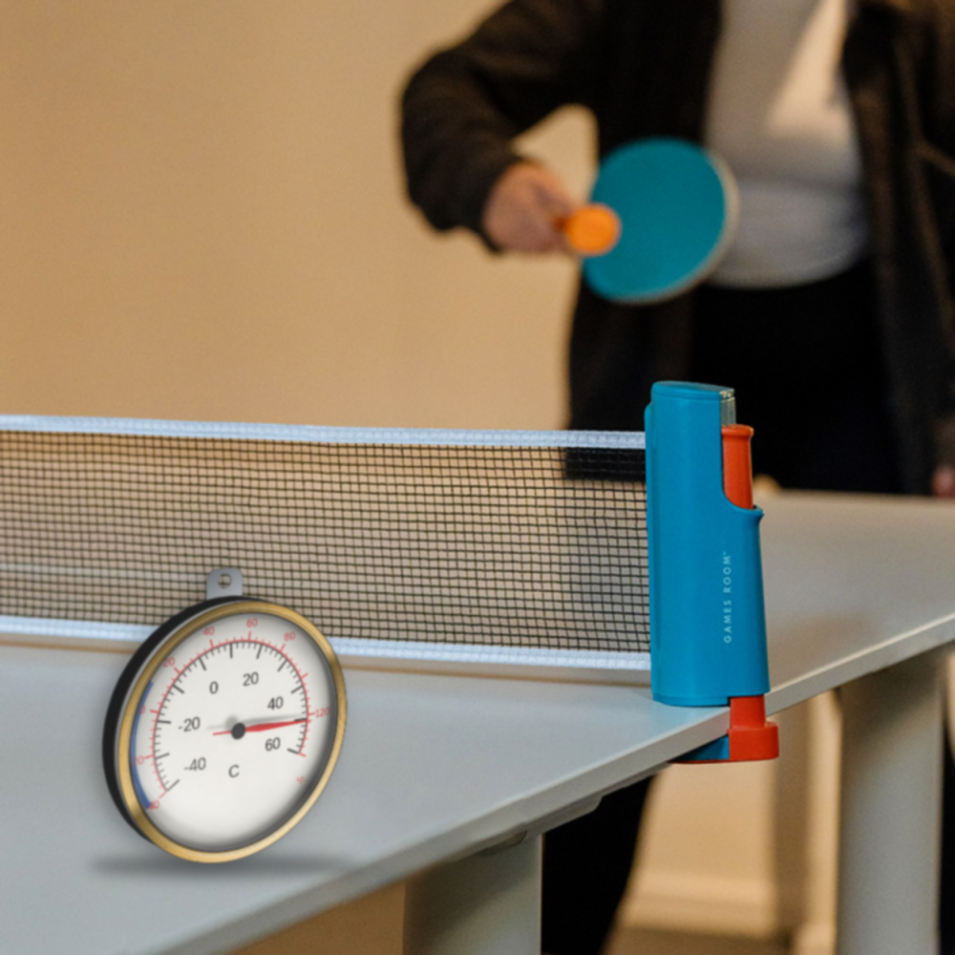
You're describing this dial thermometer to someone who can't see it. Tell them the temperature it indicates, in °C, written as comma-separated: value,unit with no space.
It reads 50,°C
